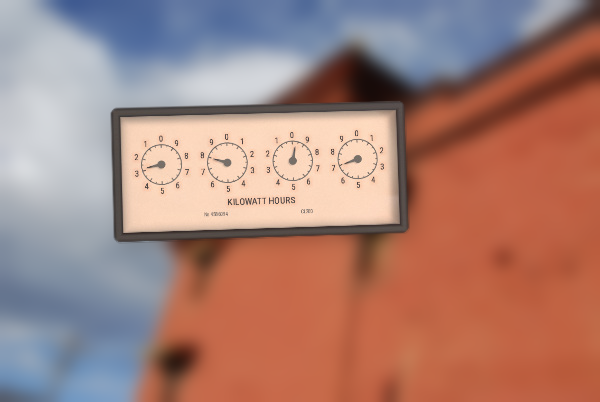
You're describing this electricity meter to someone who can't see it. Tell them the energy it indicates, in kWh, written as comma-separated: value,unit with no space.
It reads 2797,kWh
